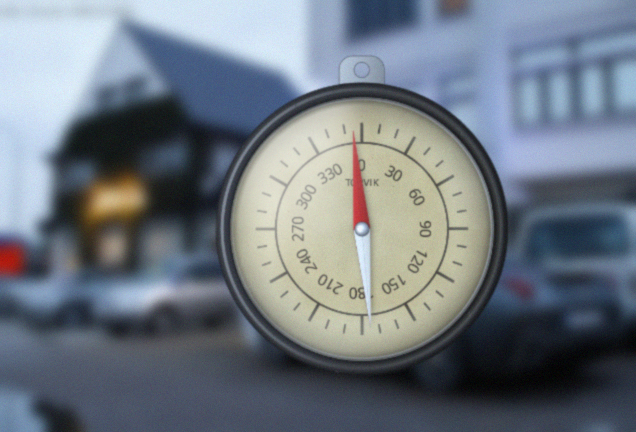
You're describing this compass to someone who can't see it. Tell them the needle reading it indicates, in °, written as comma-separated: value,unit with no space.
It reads 355,°
